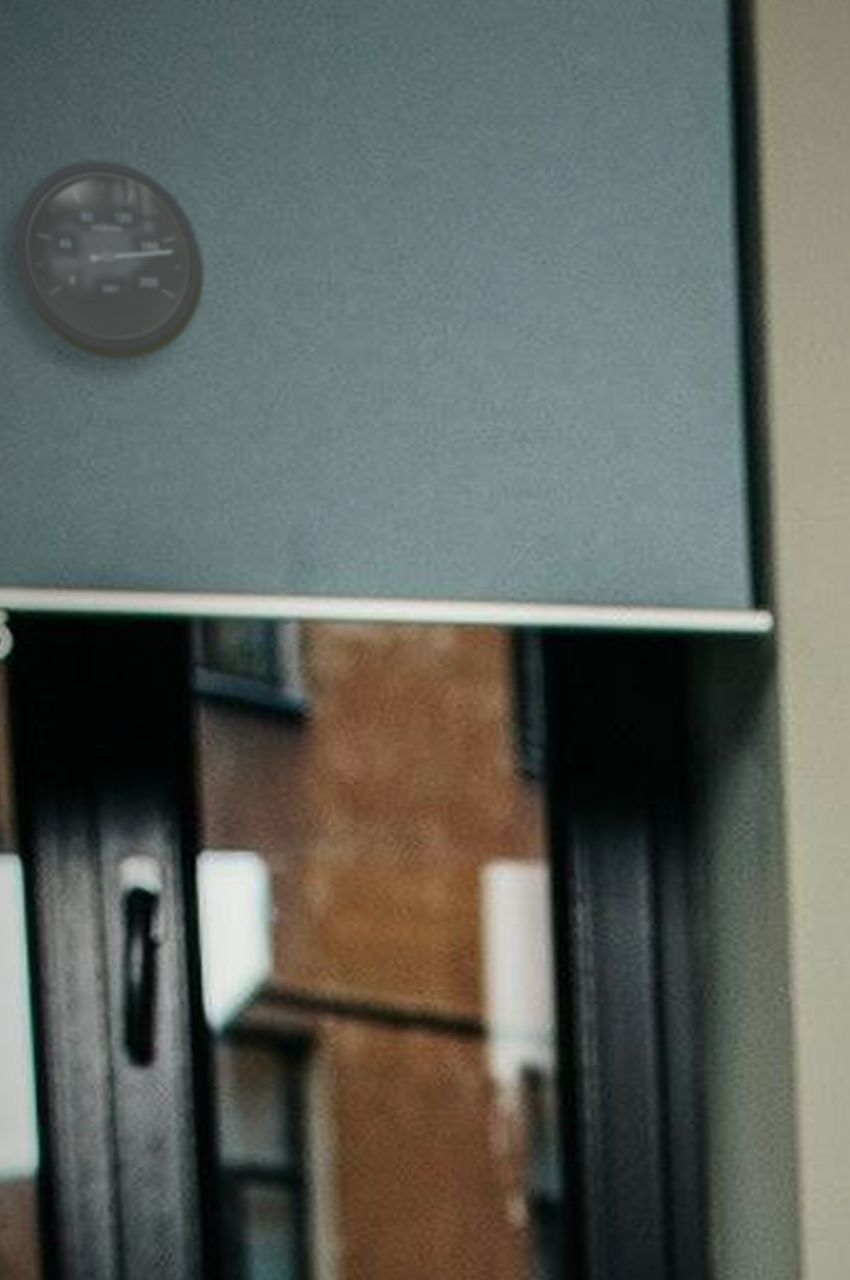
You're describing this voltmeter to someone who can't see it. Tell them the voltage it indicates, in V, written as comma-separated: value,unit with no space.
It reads 170,V
